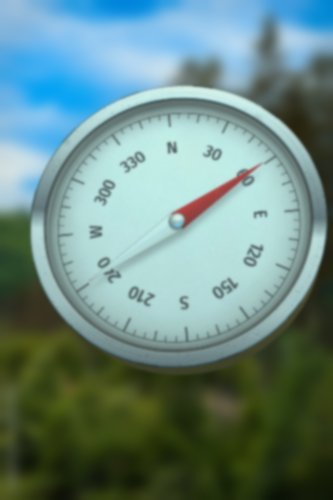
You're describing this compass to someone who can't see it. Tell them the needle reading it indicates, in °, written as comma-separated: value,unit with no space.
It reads 60,°
